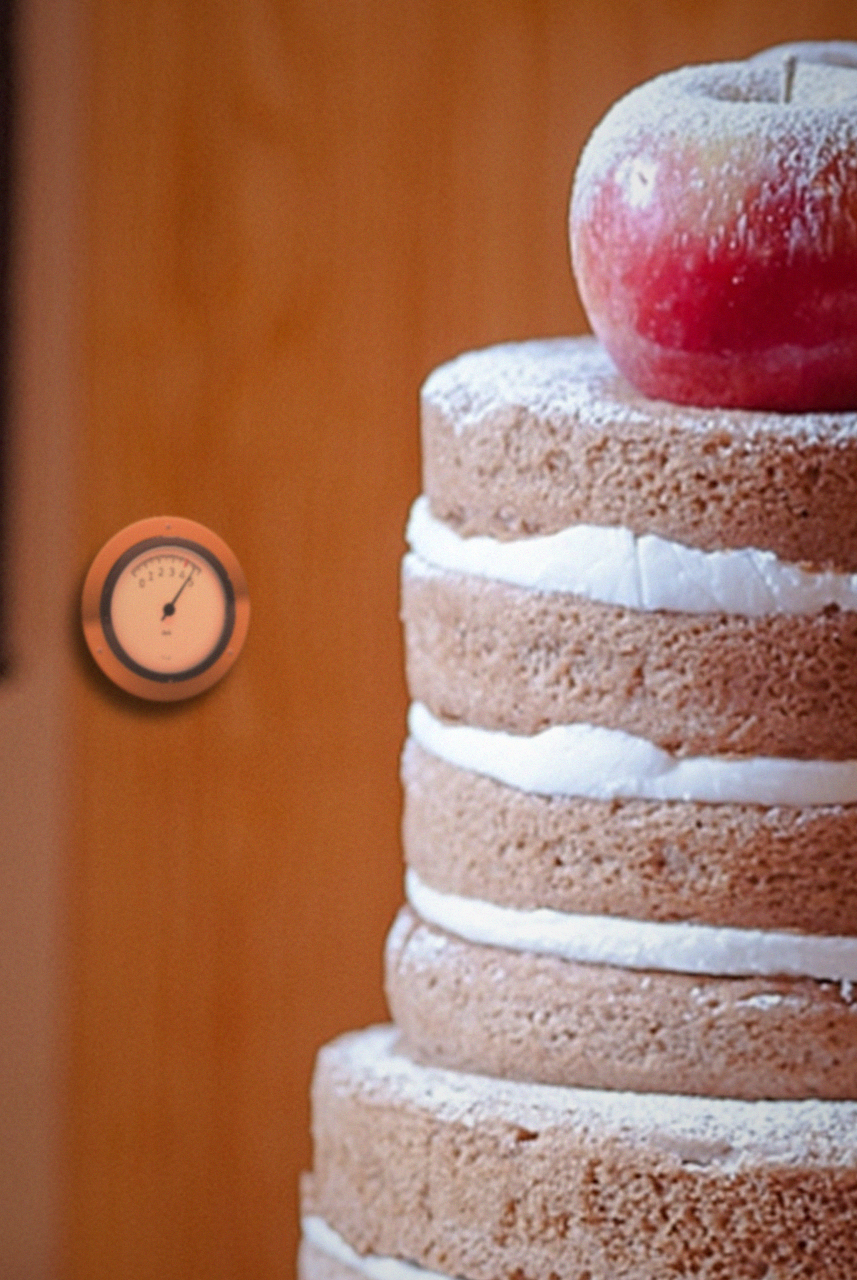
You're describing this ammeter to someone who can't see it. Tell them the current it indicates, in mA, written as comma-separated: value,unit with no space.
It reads 4.5,mA
